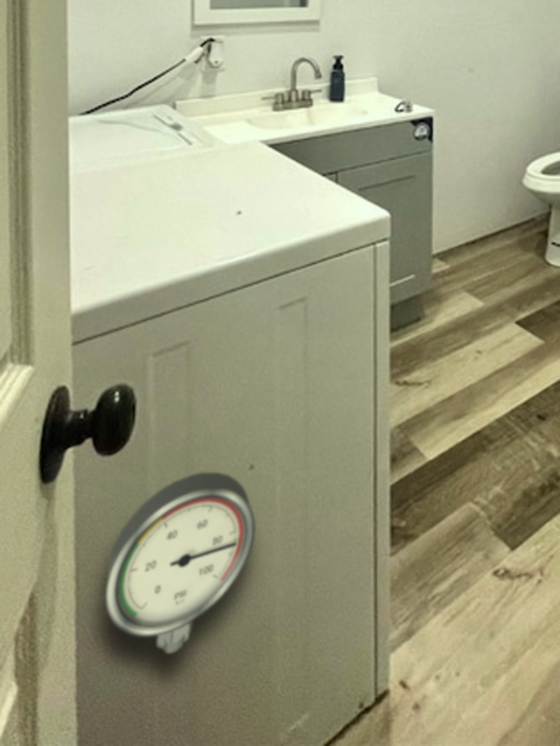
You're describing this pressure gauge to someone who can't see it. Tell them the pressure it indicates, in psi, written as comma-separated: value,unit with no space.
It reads 85,psi
